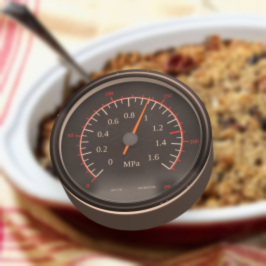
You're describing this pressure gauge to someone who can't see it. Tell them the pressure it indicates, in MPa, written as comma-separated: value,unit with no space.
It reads 0.95,MPa
